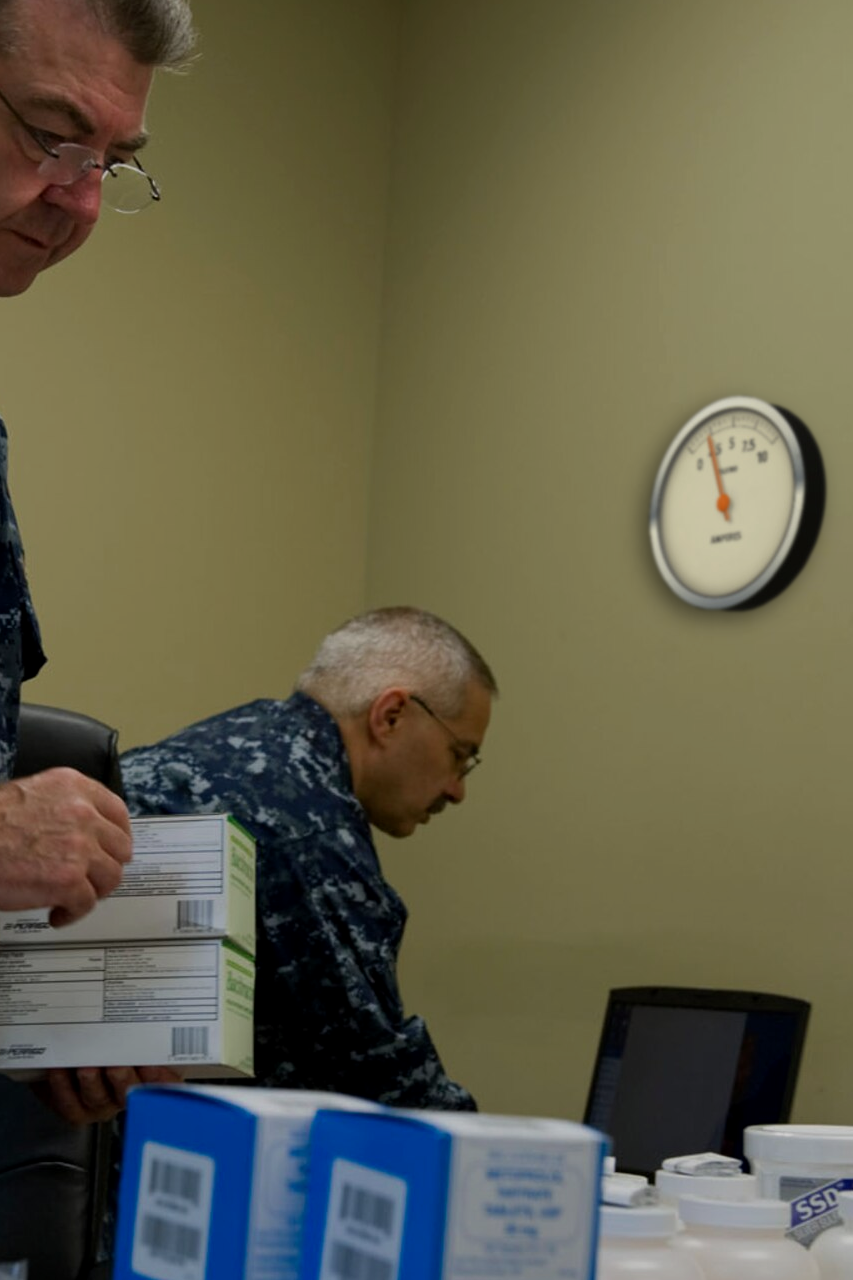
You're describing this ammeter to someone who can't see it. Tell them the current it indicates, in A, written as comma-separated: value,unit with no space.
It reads 2.5,A
